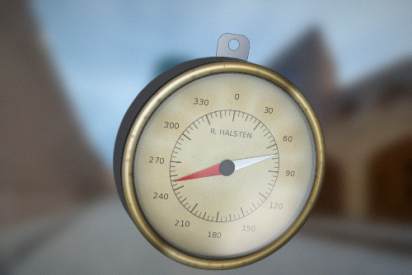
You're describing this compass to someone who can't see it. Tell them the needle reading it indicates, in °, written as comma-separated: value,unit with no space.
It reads 250,°
